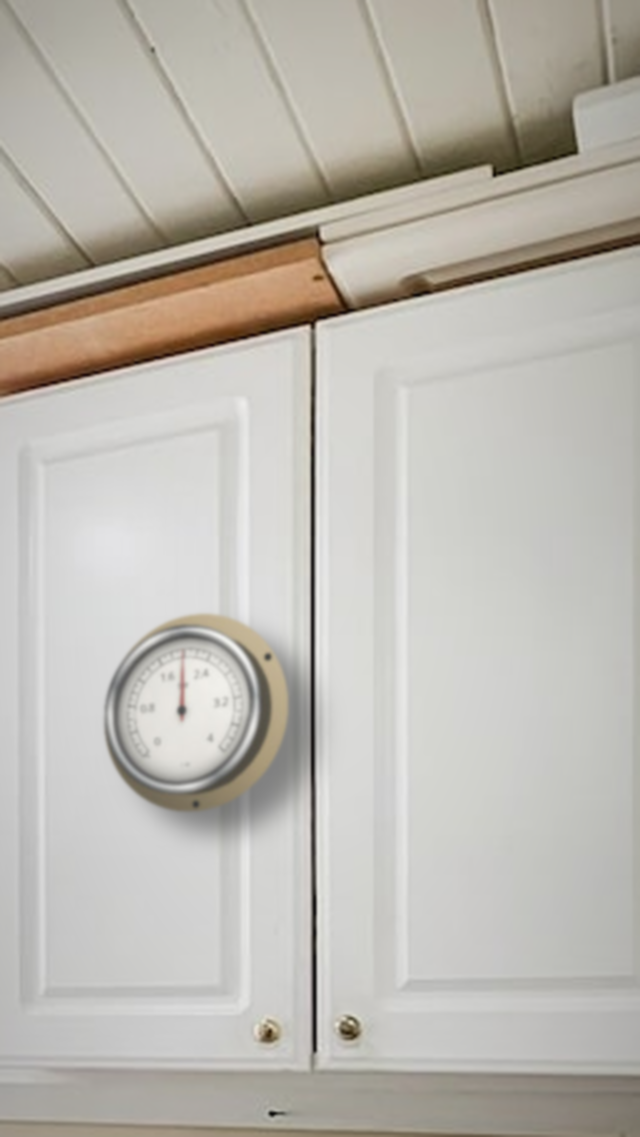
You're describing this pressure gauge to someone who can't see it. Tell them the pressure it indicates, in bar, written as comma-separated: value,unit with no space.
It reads 2,bar
